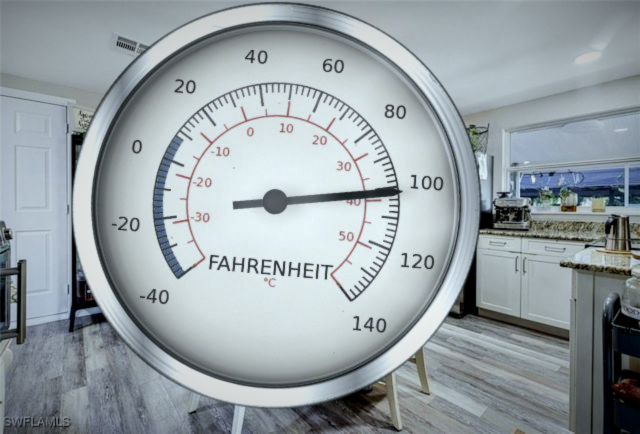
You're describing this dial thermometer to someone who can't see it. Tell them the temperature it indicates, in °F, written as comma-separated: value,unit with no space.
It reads 102,°F
